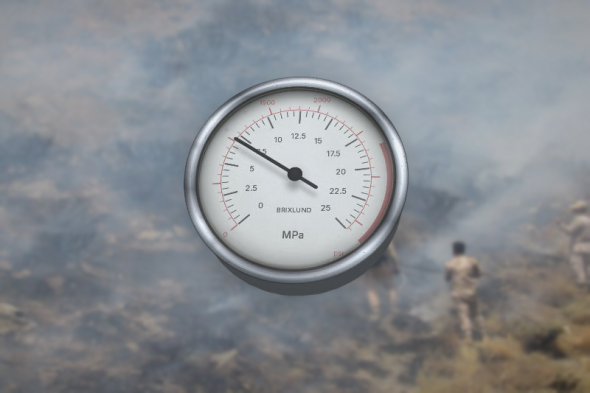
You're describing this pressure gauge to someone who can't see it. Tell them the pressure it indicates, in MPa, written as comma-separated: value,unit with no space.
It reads 7,MPa
